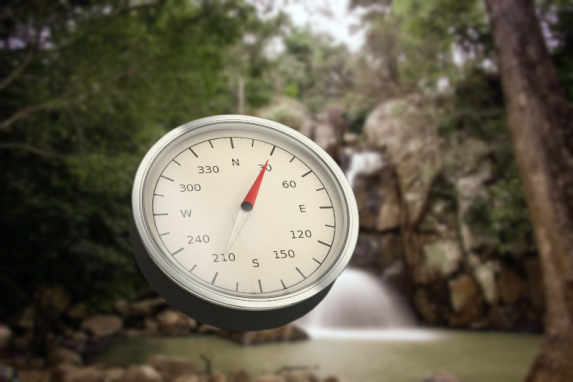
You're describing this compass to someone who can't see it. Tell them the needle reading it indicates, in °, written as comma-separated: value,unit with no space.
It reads 30,°
